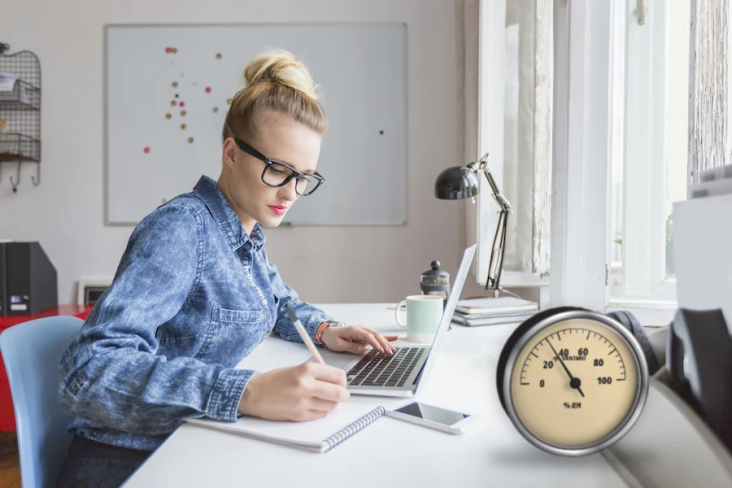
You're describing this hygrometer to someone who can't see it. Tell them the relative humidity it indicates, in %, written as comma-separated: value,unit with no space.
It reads 32,%
